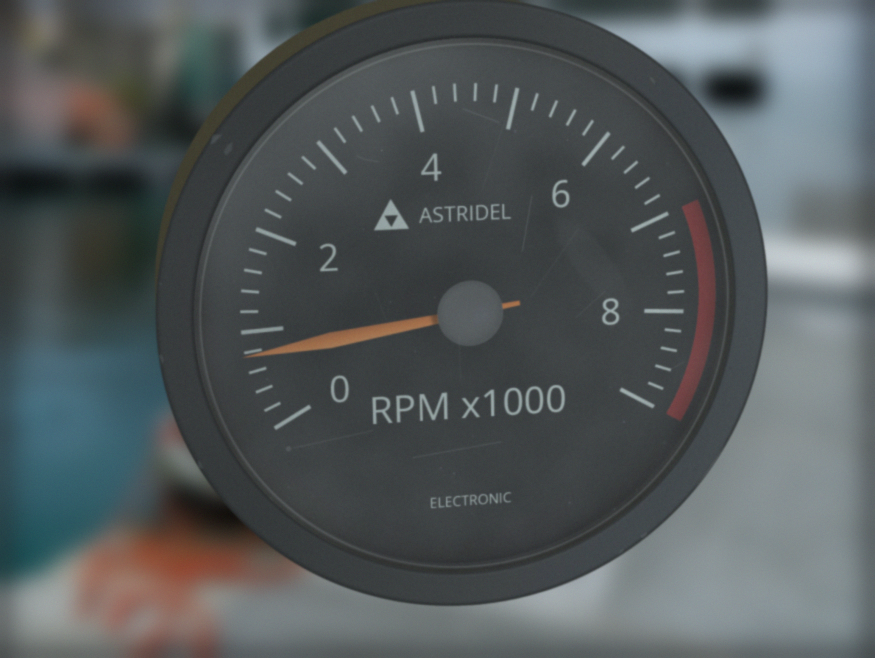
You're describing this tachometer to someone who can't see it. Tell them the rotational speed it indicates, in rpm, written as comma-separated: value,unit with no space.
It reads 800,rpm
